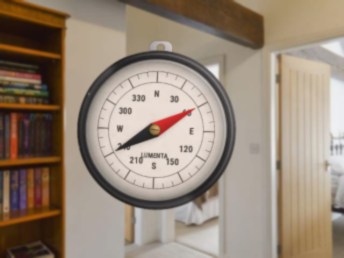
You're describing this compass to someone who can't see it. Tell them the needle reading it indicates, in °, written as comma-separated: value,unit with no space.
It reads 60,°
